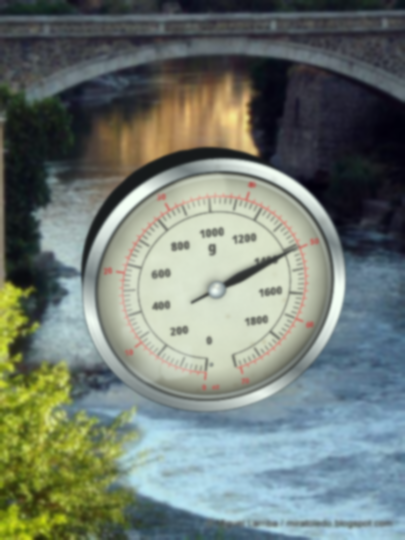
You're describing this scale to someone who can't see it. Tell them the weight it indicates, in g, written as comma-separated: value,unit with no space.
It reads 1400,g
